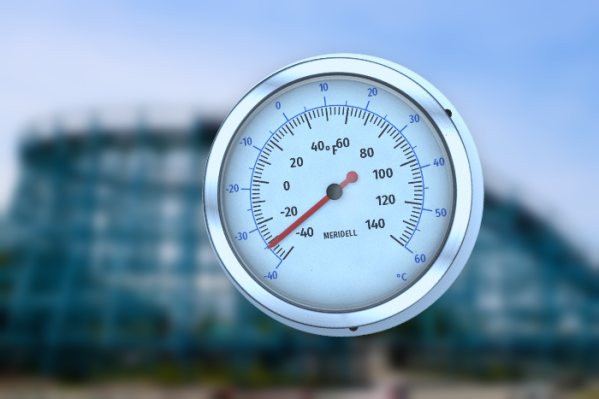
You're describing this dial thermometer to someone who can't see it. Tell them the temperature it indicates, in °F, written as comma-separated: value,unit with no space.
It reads -32,°F
